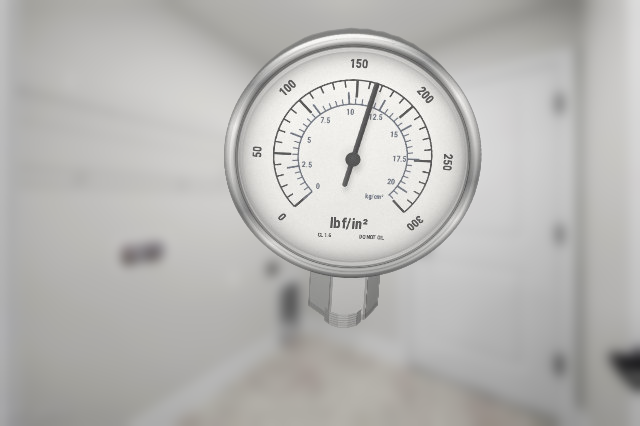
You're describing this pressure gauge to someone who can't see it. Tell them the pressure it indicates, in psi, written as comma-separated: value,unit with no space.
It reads 165,psi
